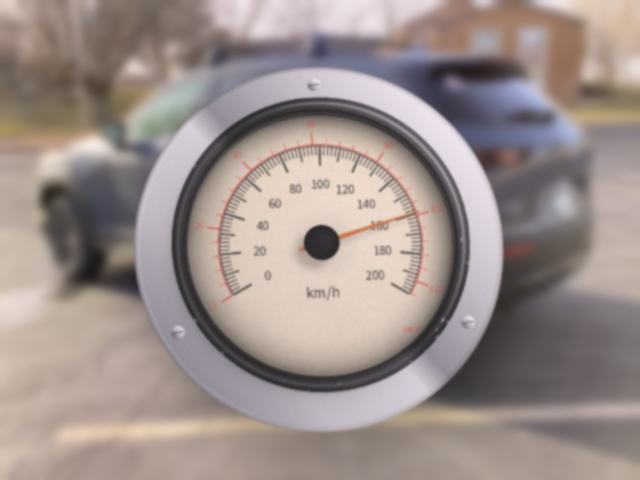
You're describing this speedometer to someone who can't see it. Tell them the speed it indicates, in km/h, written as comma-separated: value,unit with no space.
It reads 160,km/h
